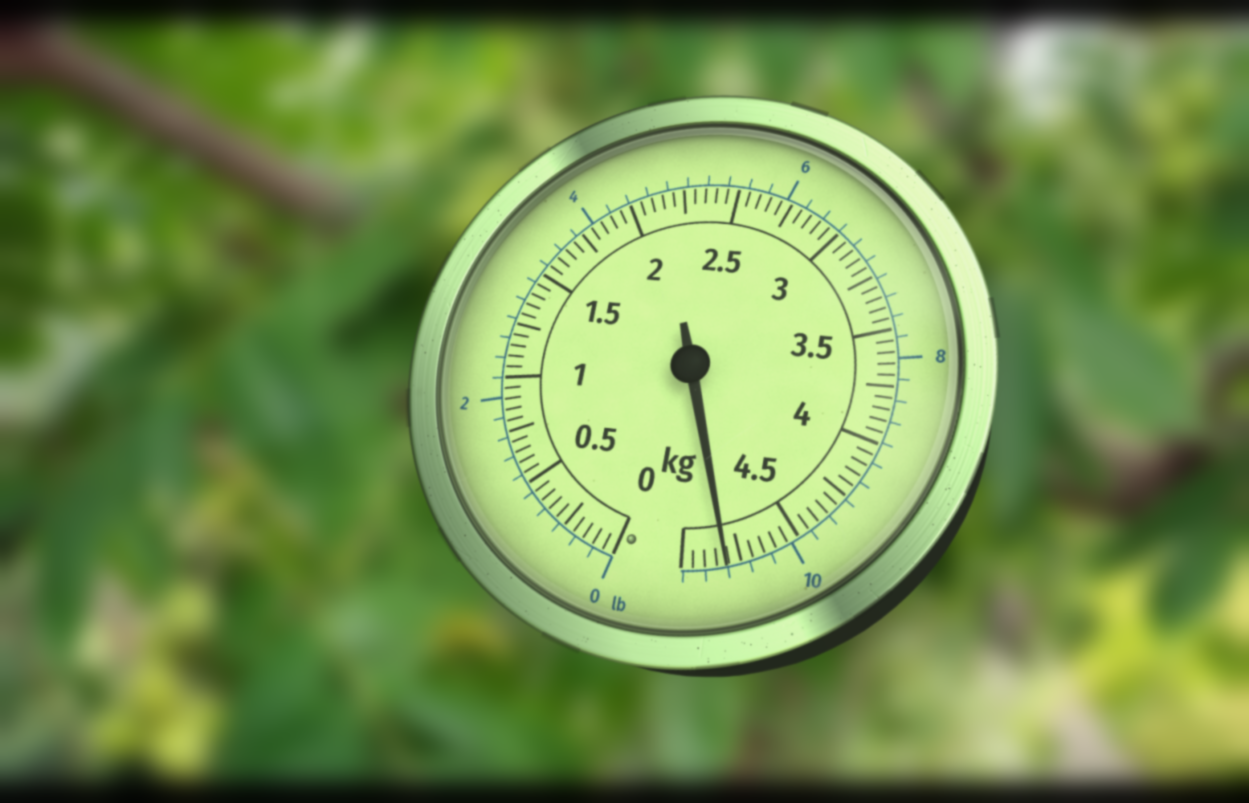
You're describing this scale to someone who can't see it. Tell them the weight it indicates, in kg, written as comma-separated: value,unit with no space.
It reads 4.8,kg
